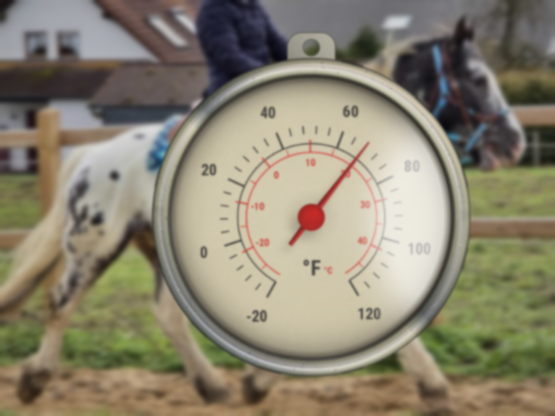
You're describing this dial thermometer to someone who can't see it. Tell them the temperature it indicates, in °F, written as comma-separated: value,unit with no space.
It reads 68,°F
